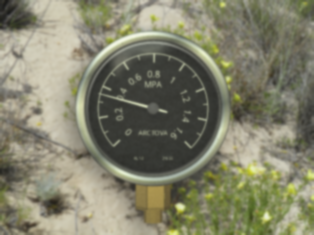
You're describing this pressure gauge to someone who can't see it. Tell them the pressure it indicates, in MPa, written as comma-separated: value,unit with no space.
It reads 0.35,MPa
